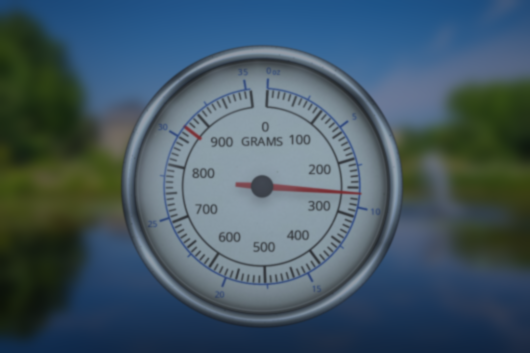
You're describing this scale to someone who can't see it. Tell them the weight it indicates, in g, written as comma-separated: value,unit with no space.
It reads 260,g
